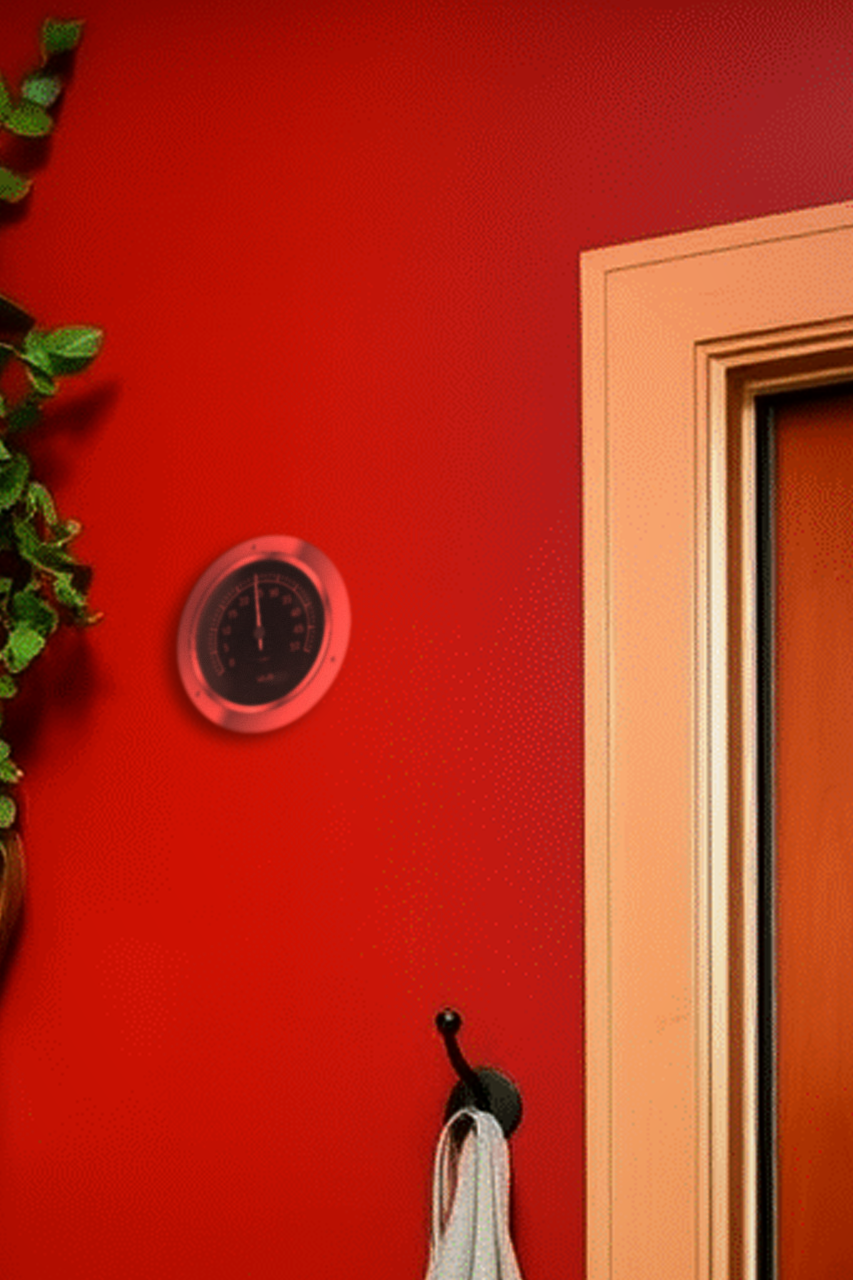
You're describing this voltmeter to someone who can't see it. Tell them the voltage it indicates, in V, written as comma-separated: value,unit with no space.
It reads 25,V
